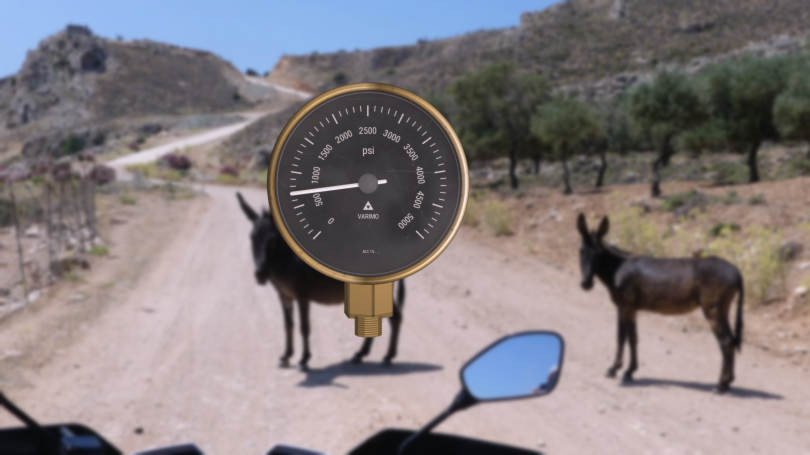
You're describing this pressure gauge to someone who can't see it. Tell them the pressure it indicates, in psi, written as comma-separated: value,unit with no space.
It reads 700,psi
